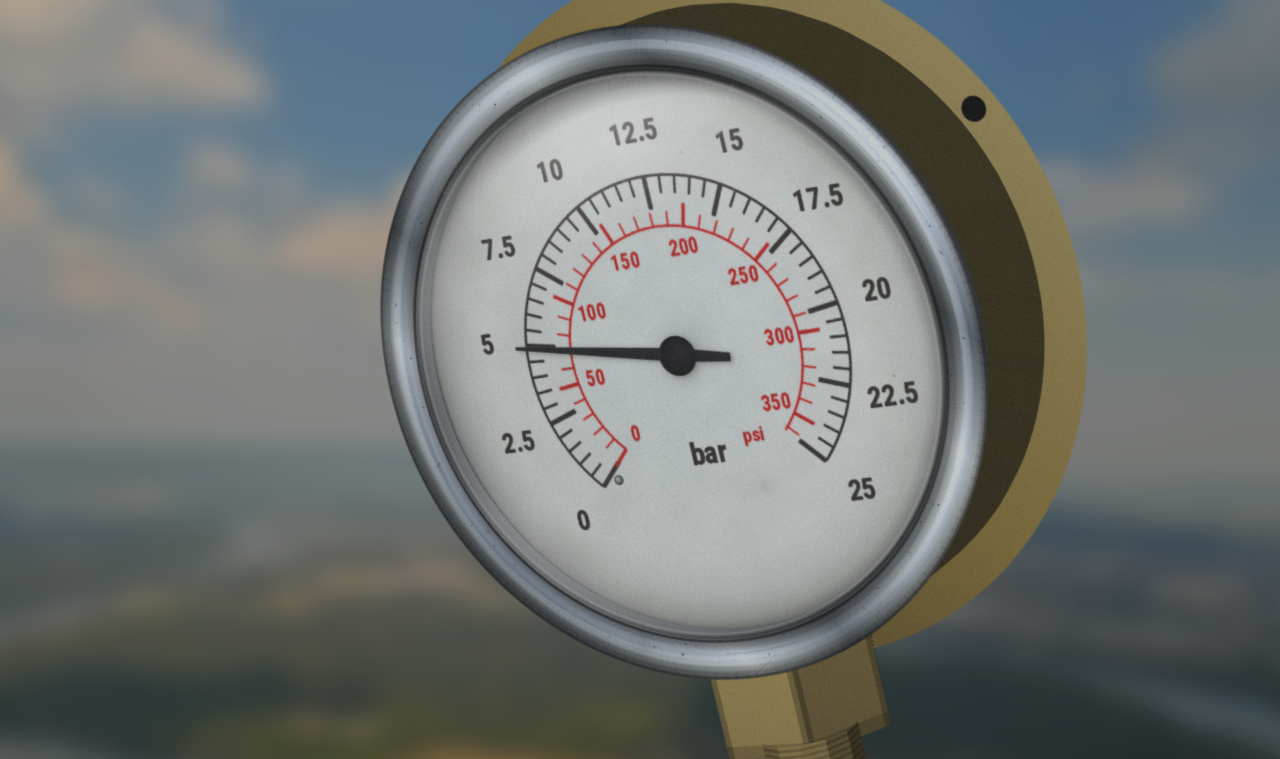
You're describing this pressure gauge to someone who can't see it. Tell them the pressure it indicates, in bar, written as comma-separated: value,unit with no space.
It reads 5,bar
